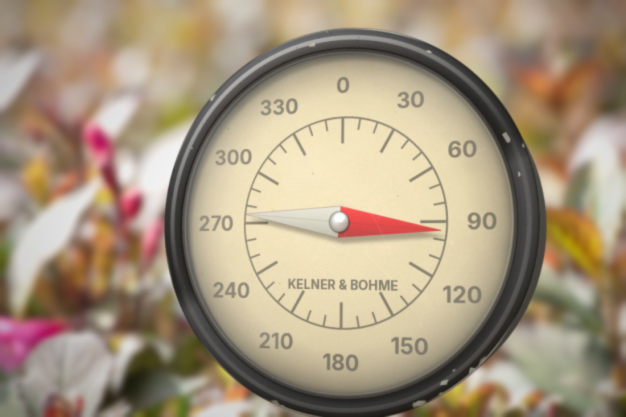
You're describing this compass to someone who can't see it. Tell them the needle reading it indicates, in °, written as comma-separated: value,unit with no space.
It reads 95,°
